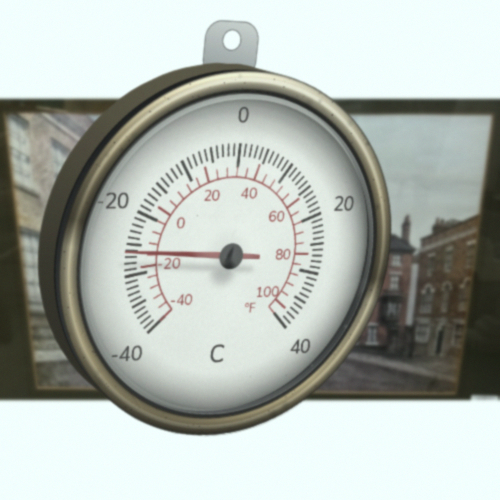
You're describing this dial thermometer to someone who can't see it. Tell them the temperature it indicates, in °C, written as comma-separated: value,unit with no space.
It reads -26,°C
